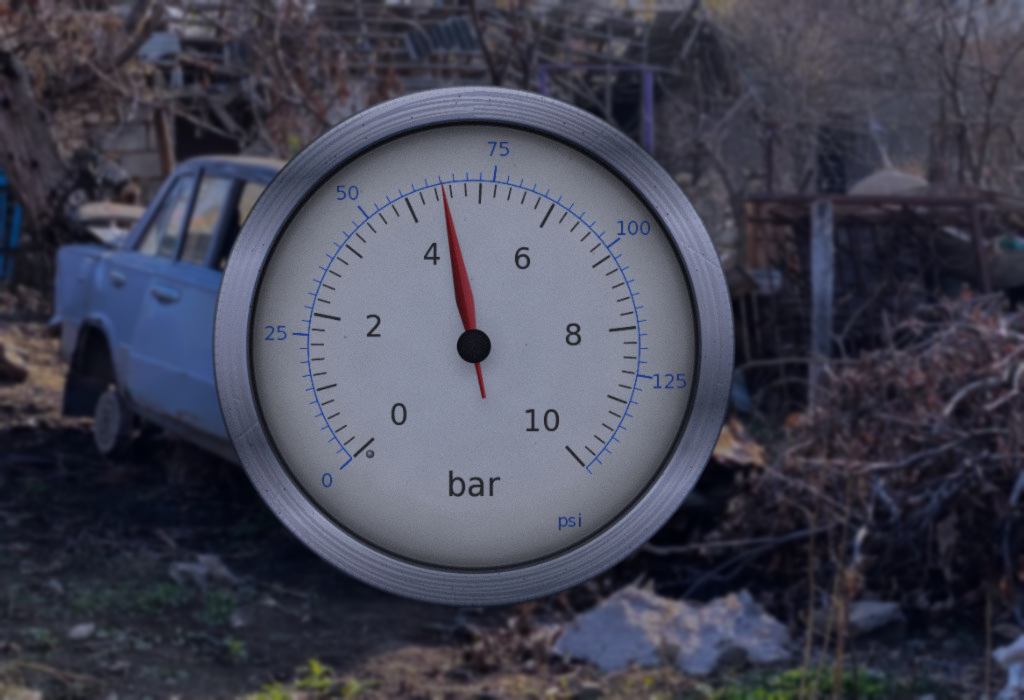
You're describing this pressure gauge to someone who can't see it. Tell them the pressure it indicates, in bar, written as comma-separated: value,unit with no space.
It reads 4.5,bar
